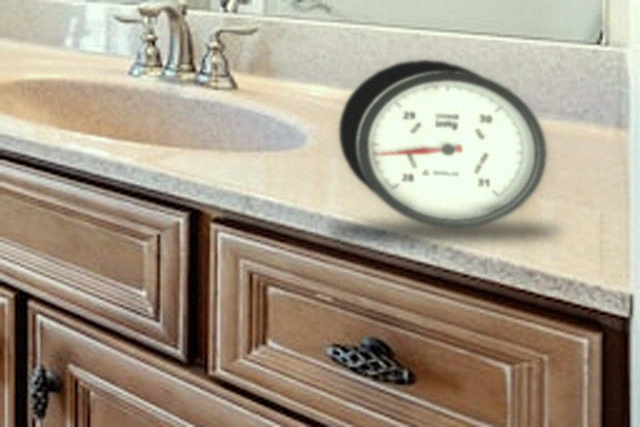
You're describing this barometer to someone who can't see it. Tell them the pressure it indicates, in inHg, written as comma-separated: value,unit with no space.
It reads 28.4,inHg
